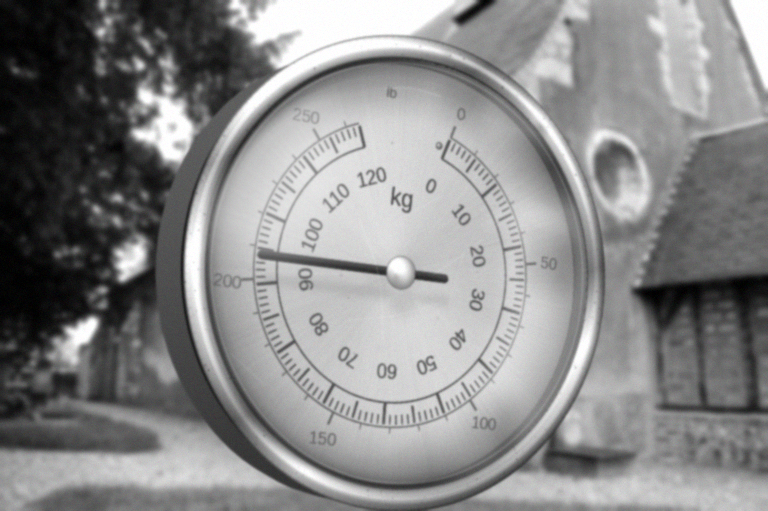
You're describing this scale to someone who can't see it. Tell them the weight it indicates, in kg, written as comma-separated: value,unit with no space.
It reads 94,kg
